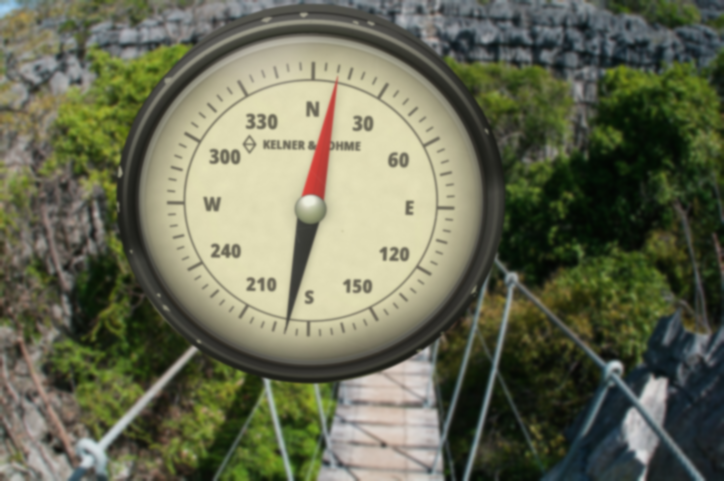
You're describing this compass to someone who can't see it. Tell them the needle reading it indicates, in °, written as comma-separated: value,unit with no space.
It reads 10,°
